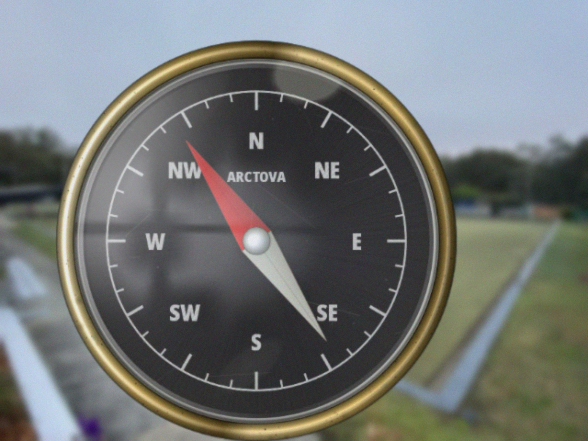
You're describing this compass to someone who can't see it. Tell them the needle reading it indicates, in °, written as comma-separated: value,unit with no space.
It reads 325,°
